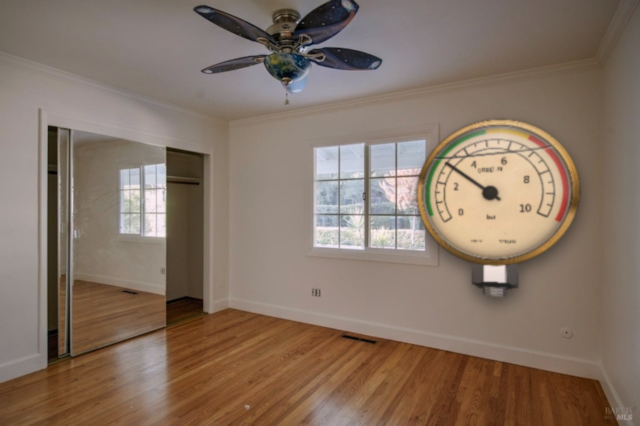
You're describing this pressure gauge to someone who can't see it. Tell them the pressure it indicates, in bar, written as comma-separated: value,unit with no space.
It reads 3,bar
